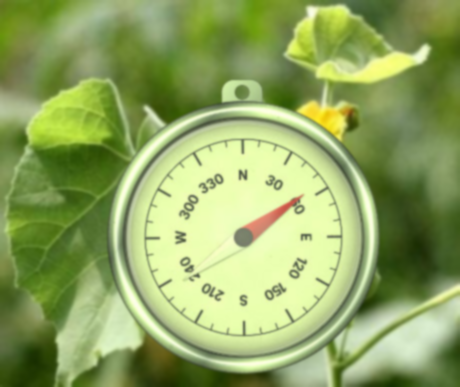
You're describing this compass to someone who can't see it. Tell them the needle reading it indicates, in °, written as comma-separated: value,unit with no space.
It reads 55,°
